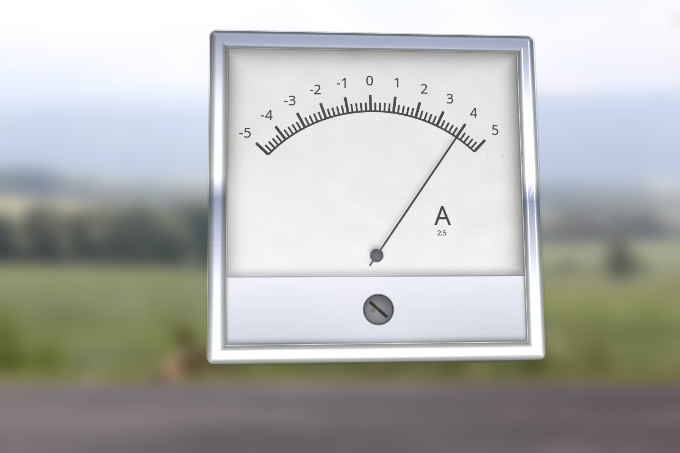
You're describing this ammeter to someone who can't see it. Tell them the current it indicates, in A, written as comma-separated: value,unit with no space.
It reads 4,A
